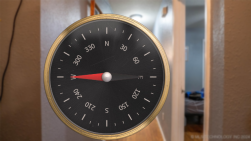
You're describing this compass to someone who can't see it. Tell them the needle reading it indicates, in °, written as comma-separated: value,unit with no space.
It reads 270,°
